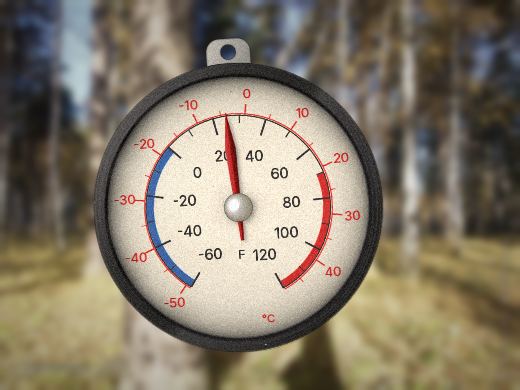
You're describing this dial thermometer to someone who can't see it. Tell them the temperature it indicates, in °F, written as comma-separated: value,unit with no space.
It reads 25,°F
